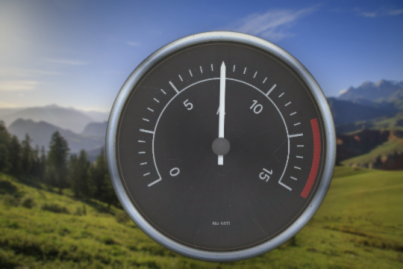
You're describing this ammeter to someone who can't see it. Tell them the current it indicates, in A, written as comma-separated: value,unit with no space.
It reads 7.5,A
